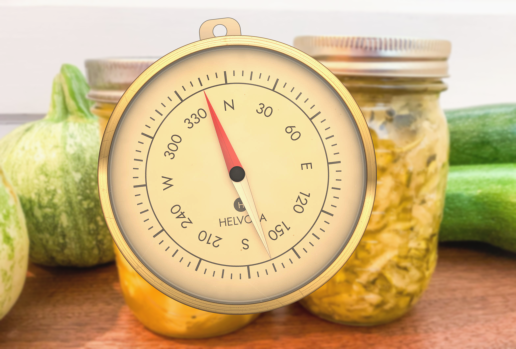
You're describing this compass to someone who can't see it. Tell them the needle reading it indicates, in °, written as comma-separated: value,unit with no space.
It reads 345,°
